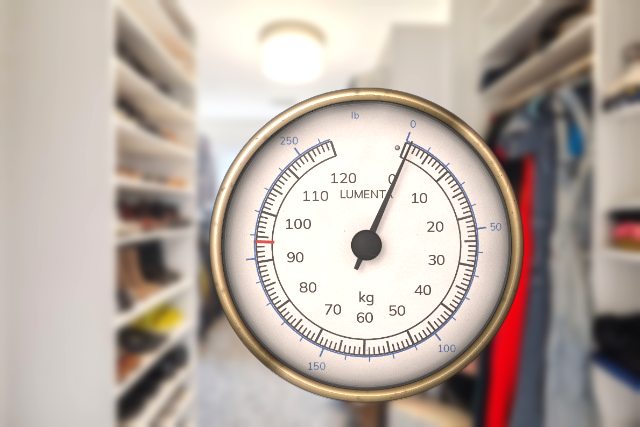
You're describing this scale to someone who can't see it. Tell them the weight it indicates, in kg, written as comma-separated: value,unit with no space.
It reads 1,kg
